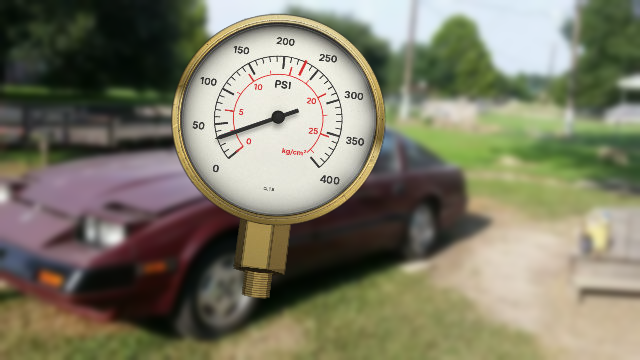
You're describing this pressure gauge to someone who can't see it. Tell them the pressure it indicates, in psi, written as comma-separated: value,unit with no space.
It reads 30,psi
